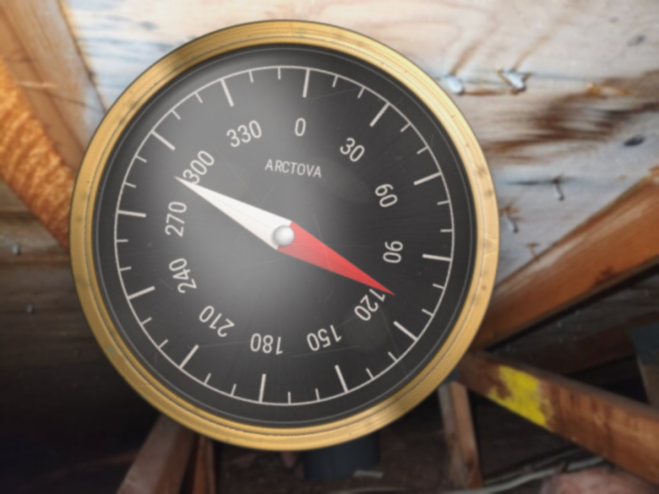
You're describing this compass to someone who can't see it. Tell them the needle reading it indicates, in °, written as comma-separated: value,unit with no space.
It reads 110,°
